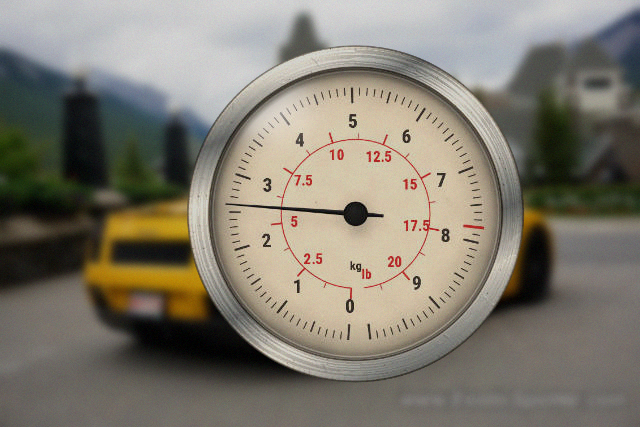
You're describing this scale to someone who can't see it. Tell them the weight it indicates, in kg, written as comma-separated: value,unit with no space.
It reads 2.6,kg
